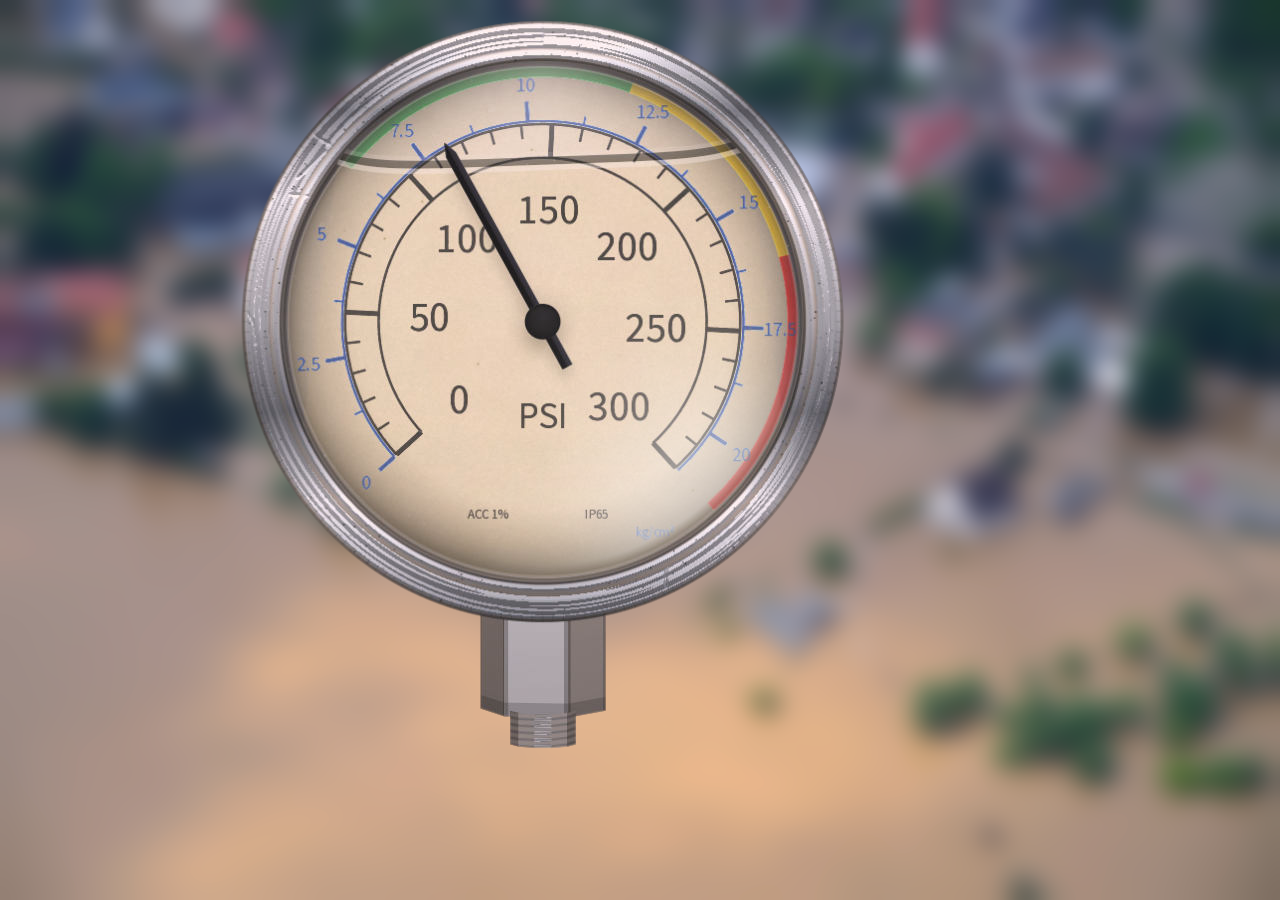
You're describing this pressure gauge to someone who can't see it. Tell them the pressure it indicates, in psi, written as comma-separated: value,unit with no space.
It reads 115,psi
